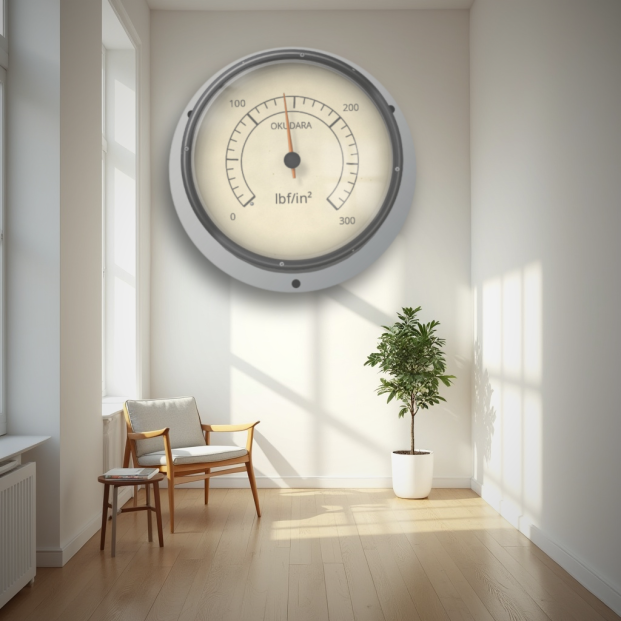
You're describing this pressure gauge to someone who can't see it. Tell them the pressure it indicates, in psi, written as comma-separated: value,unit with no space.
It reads 140,psi
